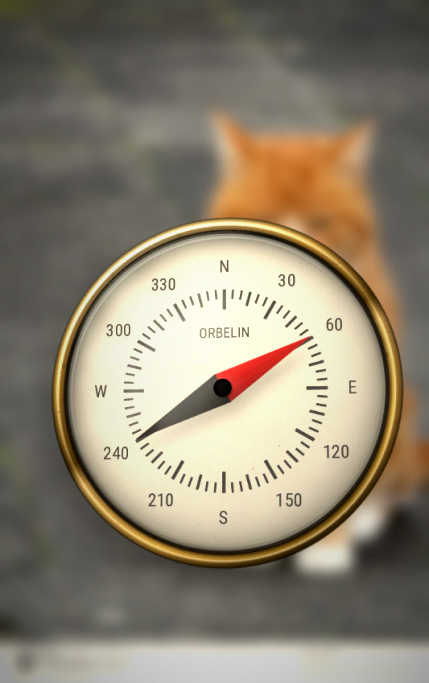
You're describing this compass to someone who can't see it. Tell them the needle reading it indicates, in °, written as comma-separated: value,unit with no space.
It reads 60,°
